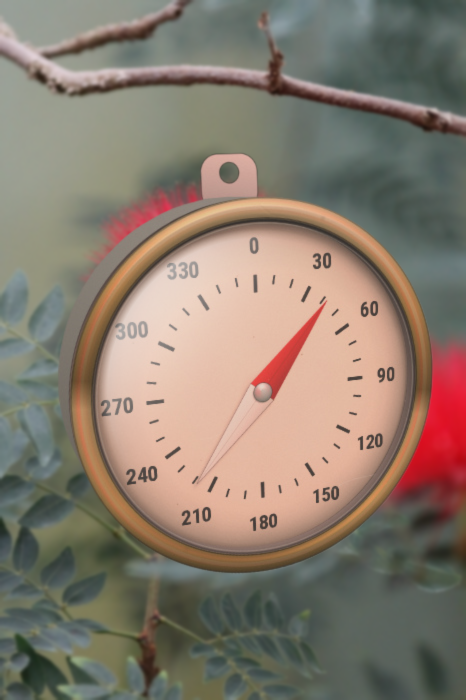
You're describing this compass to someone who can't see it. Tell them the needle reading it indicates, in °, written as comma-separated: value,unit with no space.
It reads 40,°
